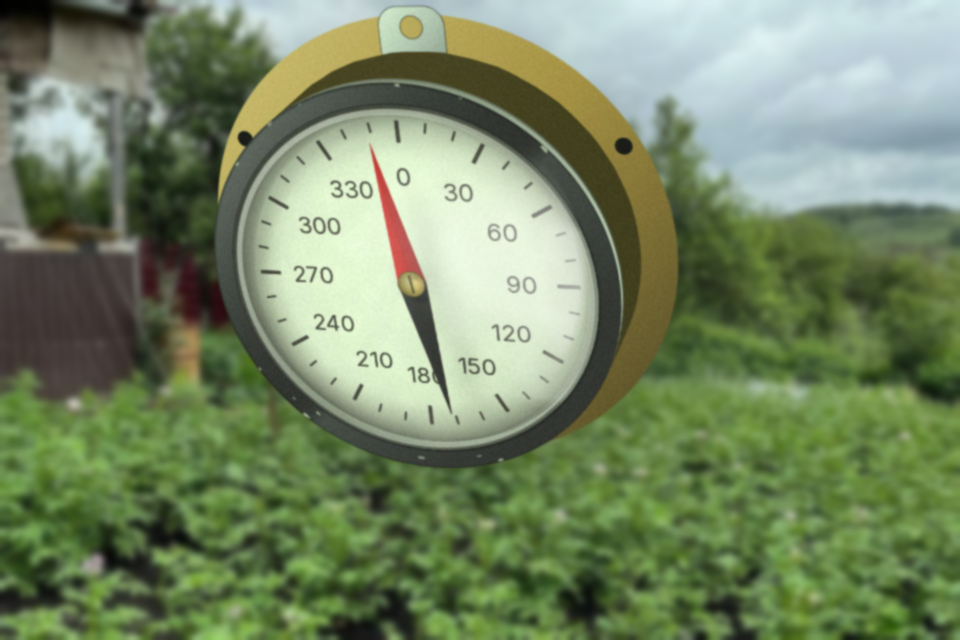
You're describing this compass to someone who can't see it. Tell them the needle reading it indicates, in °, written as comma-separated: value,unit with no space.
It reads 350,°
